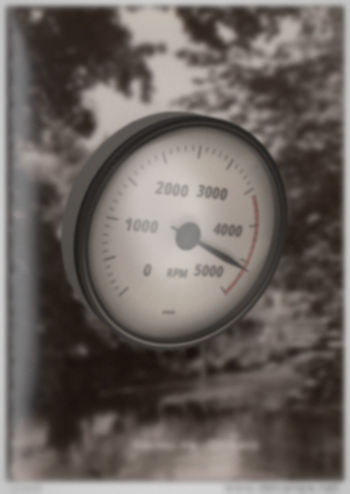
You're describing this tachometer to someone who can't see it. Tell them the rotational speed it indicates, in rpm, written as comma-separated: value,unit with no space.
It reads 4600,rpm
